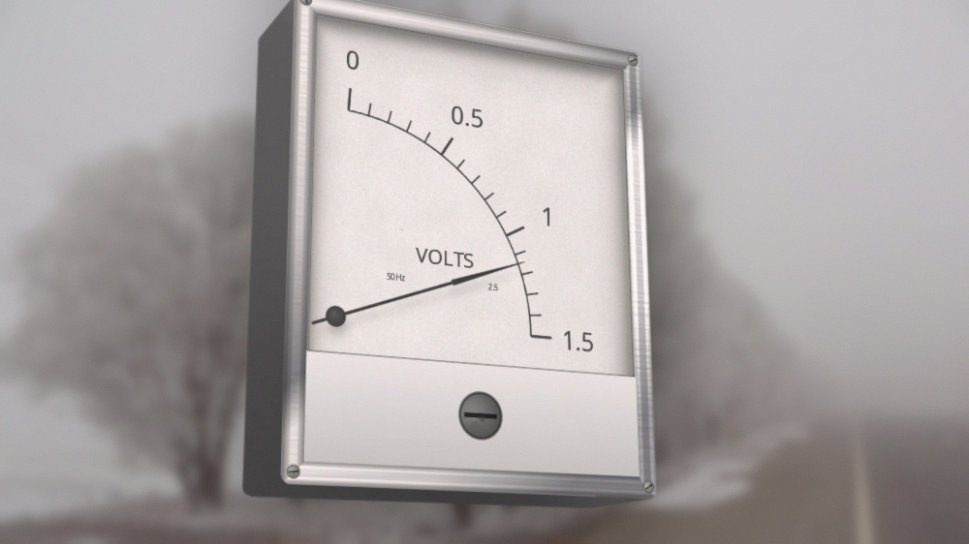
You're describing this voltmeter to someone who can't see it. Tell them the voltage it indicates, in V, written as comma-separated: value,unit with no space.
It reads 1.15,V
